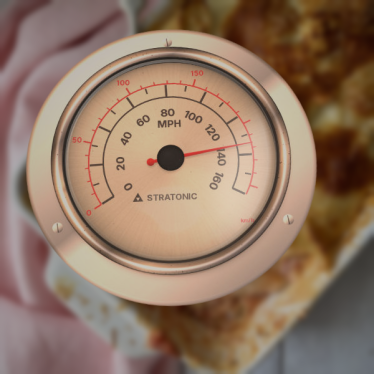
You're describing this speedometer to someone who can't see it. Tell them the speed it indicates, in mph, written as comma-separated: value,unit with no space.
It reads 135,mph
